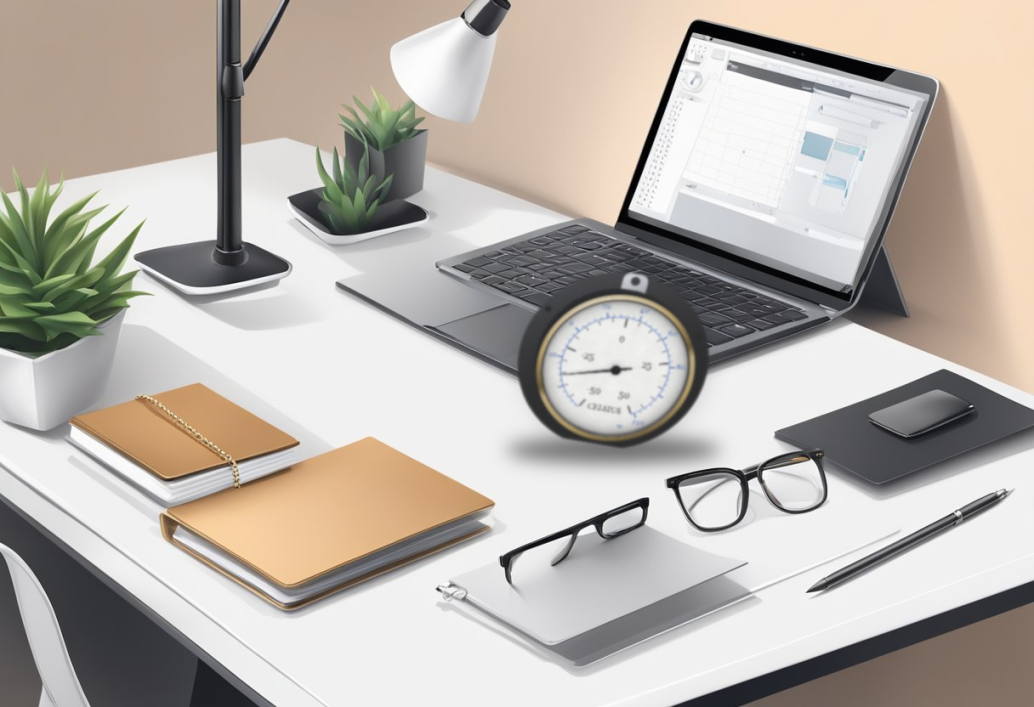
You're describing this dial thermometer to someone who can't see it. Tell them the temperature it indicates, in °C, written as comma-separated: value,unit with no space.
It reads -35,°C
